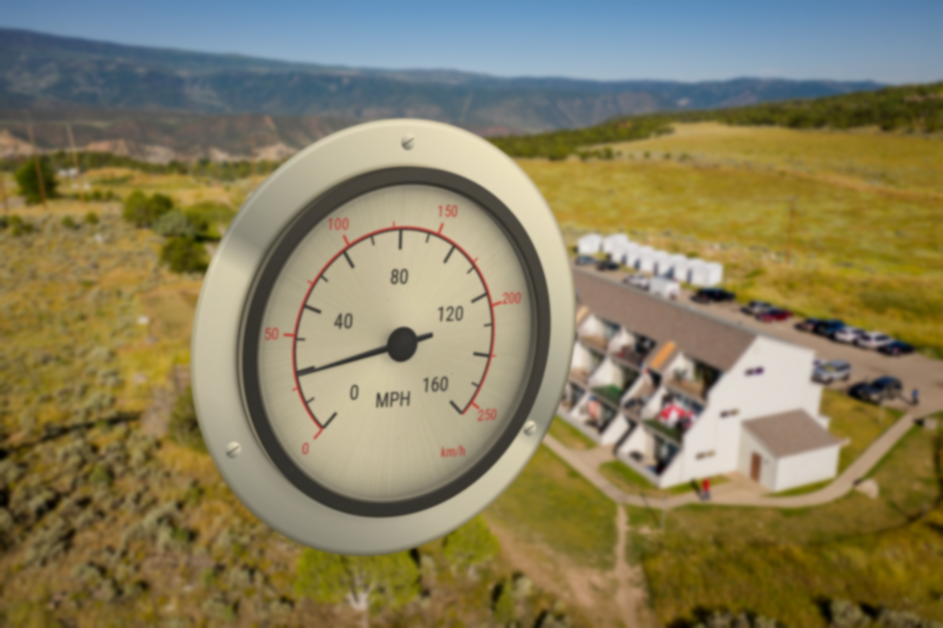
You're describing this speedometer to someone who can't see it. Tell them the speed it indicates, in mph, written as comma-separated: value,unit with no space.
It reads 20,mph
